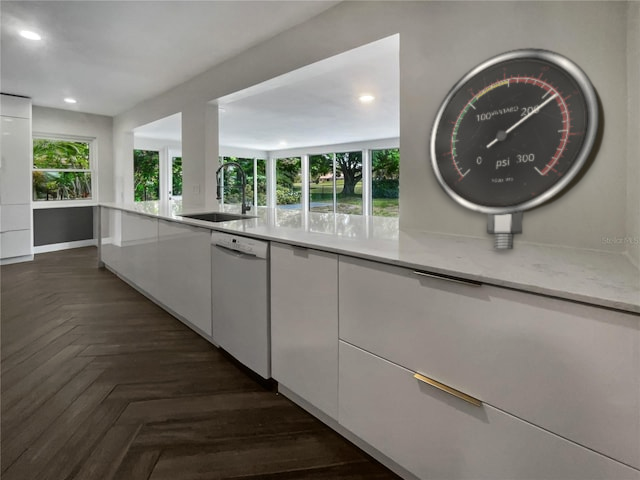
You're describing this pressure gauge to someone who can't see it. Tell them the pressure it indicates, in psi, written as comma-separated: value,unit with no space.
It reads 210,psi
